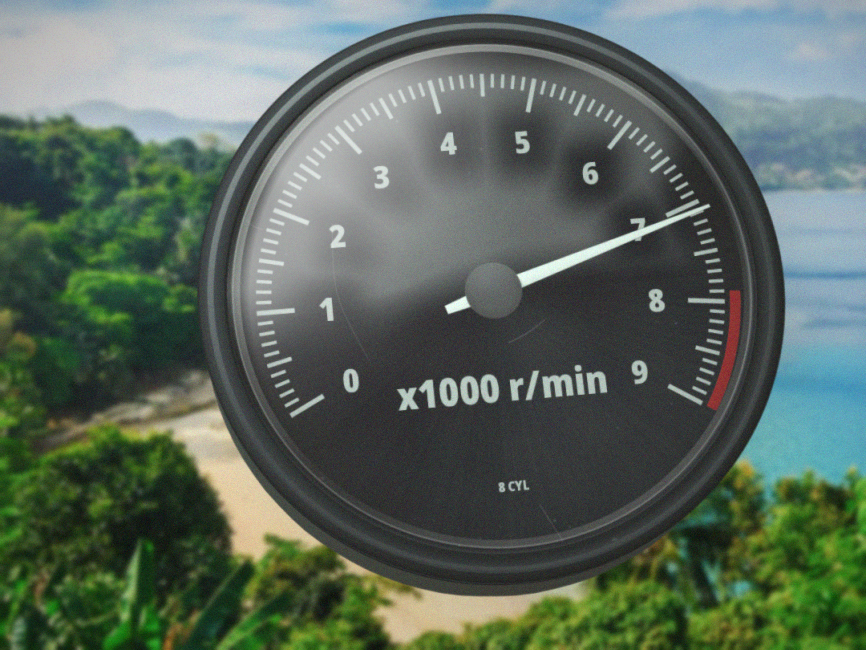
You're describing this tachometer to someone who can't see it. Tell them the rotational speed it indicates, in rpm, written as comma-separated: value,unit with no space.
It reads 7100,rpm
